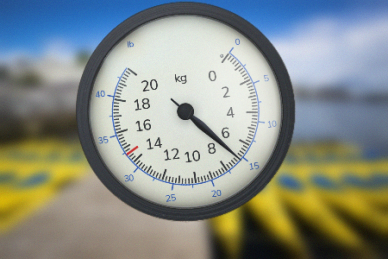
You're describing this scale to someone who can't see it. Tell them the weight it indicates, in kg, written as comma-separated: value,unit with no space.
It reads 7,kg
